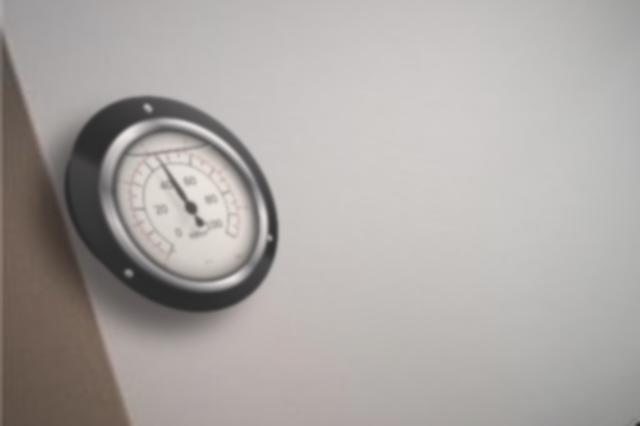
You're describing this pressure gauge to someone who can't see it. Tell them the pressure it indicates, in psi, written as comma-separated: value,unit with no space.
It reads 45,psi
